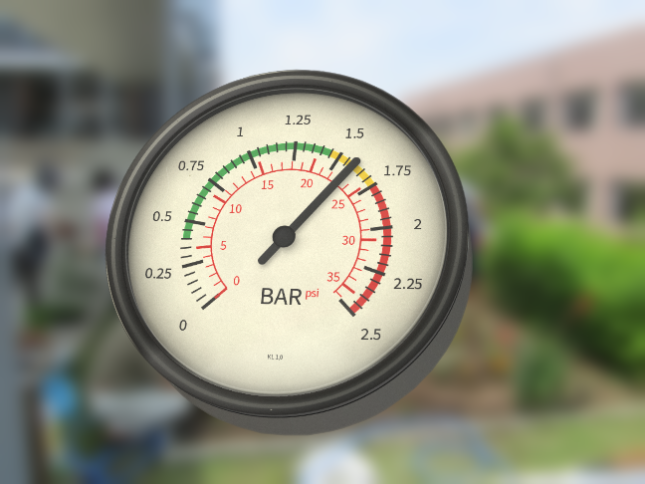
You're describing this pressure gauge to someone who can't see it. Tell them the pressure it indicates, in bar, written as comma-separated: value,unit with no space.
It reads 1.6,bar
